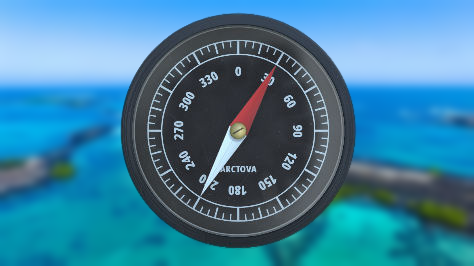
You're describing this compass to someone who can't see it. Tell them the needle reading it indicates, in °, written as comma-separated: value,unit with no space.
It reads 30,°
